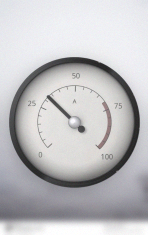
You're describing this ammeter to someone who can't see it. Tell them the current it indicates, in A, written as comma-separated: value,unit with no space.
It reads 32.5,A
